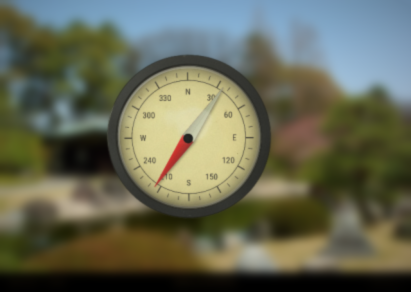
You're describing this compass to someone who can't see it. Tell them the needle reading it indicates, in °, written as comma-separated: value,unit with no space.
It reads 215,°
